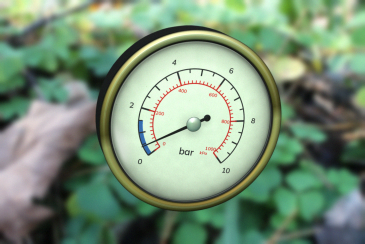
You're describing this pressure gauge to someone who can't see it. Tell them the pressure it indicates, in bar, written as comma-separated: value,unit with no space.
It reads 0.5,bar
